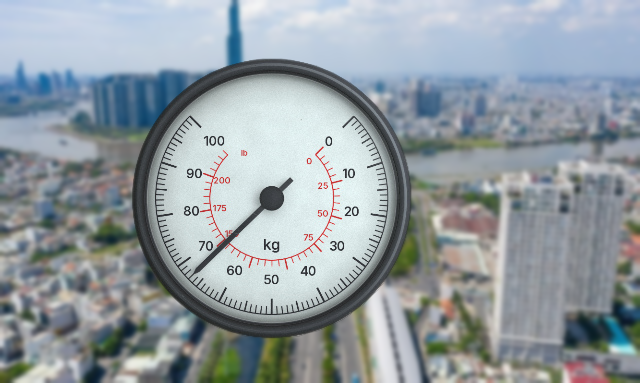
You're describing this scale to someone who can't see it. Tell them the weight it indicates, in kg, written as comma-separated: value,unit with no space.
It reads 67,kg
